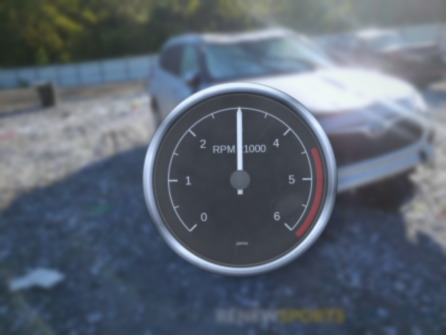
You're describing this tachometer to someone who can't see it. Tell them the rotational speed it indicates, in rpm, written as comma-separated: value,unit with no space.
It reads 3000,rpm
